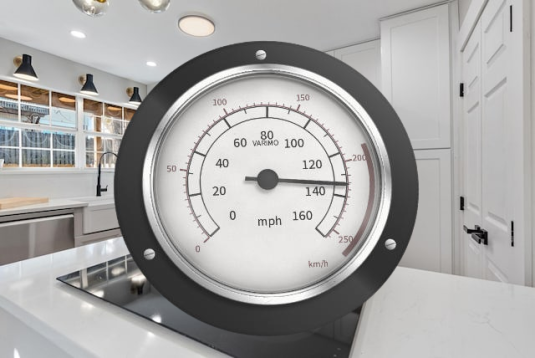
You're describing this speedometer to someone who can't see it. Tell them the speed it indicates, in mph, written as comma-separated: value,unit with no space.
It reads 135,mph
